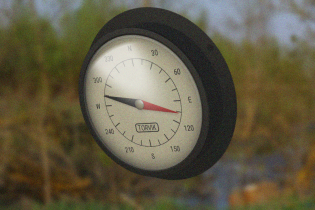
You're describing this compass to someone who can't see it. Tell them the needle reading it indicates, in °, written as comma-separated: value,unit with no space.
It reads 105,°
